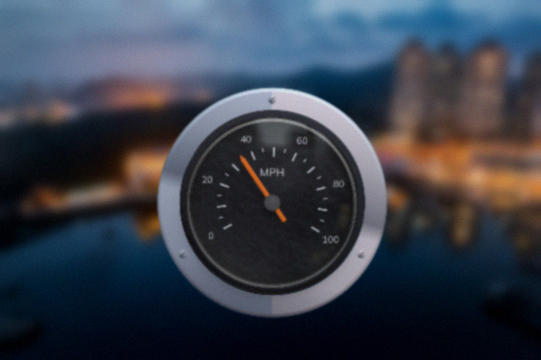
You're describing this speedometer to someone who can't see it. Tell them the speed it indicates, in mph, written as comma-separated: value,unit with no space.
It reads 35,mph
